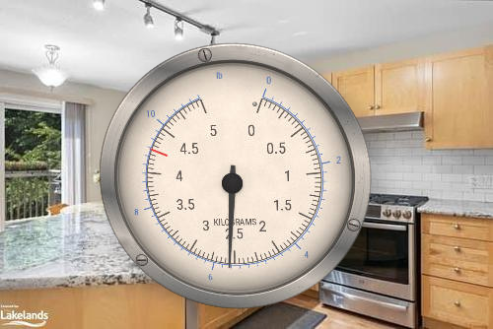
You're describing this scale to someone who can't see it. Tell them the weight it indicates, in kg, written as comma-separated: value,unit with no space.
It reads 2.55,kg
